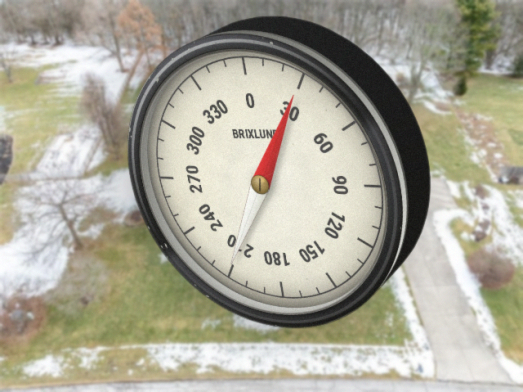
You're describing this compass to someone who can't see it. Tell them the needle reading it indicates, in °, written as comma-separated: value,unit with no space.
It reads 30,°
